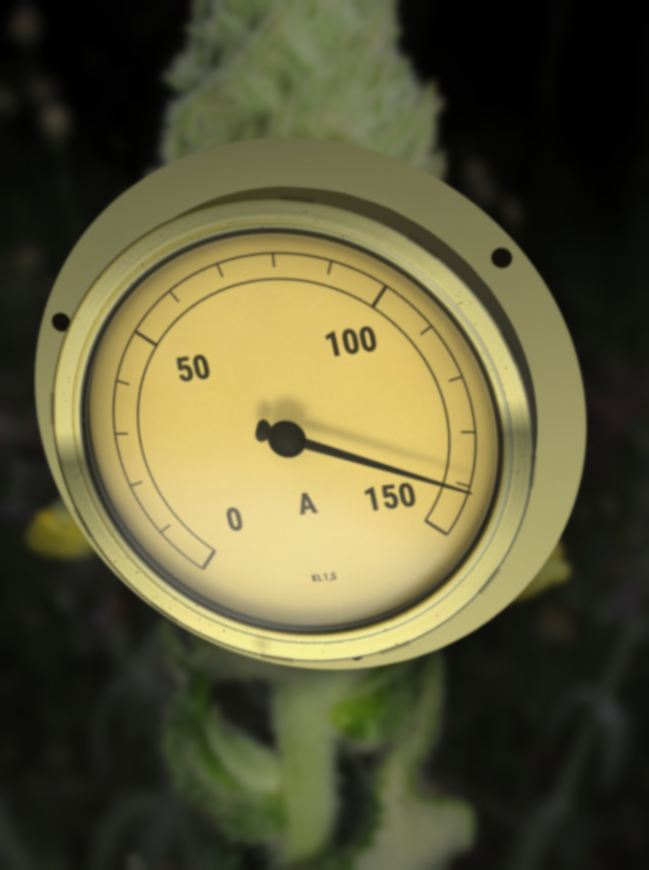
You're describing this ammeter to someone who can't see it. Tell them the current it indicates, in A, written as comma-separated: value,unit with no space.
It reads 140,A
